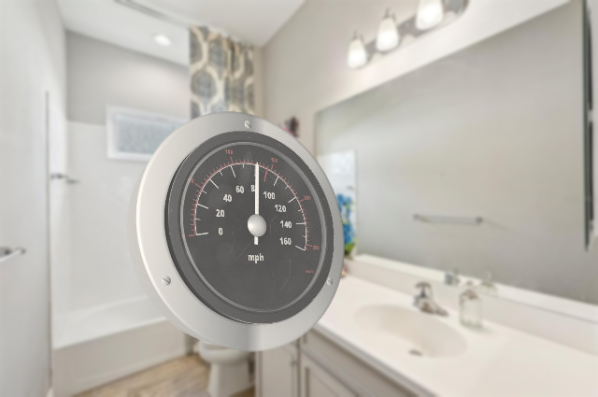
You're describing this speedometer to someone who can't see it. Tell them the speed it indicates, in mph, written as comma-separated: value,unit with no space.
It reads 80,mph
